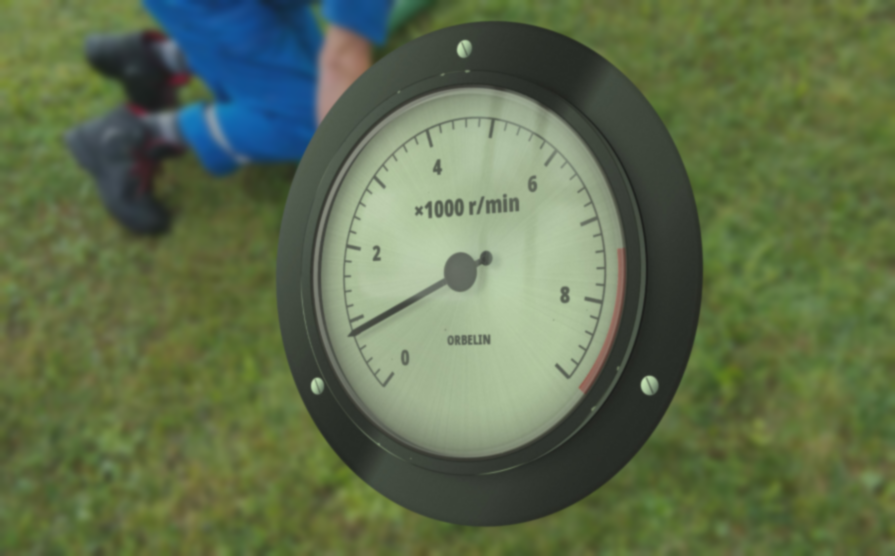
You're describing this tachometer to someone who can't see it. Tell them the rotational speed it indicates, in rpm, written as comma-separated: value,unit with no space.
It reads 800,rpm
